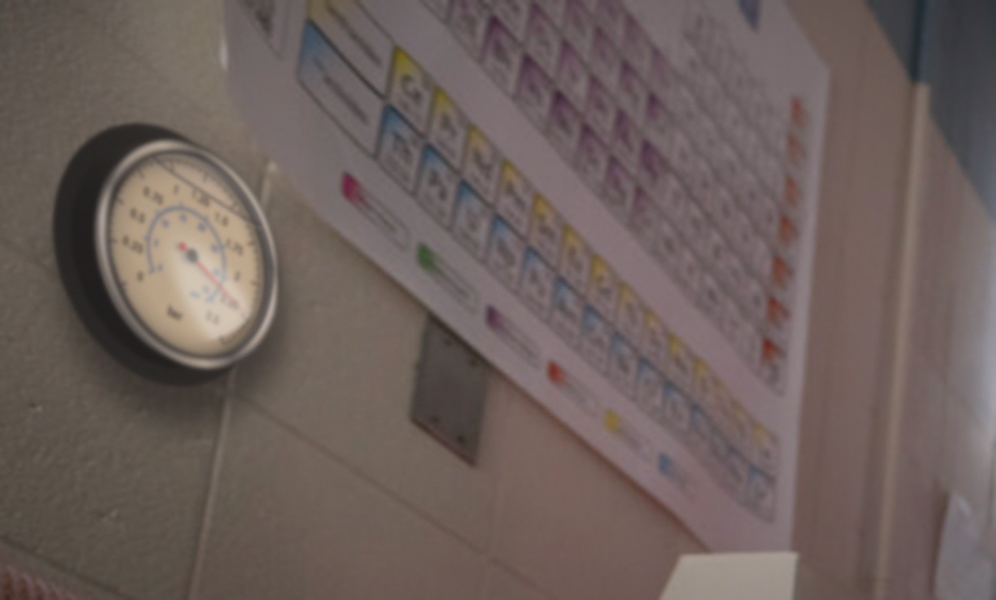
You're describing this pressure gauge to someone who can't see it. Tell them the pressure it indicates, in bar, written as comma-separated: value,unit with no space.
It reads 2.25,bar
